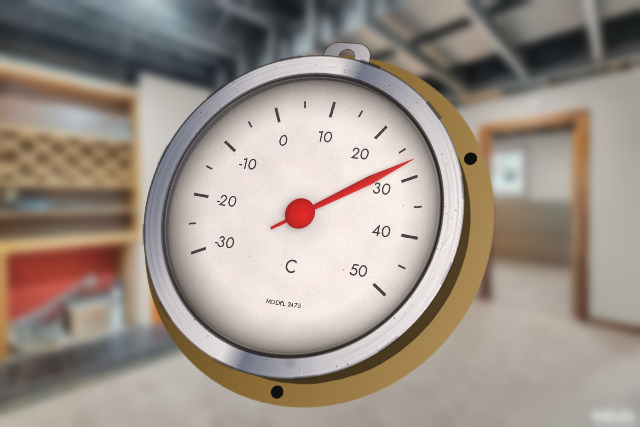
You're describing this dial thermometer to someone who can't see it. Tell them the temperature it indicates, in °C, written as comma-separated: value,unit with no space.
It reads 27.5,°C
